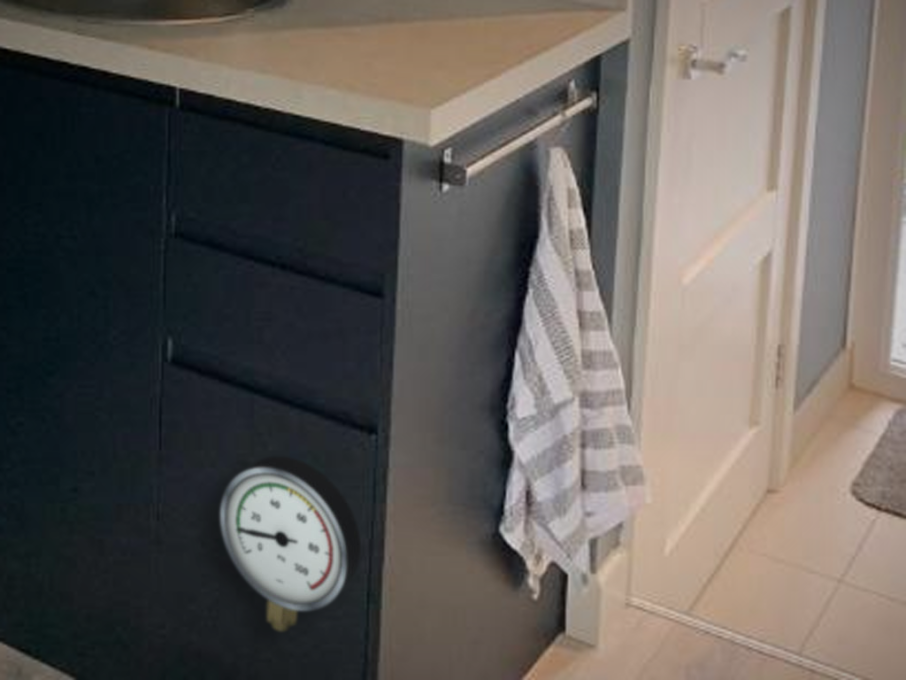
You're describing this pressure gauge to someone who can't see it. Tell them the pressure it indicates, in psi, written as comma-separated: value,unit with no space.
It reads 10,psi
